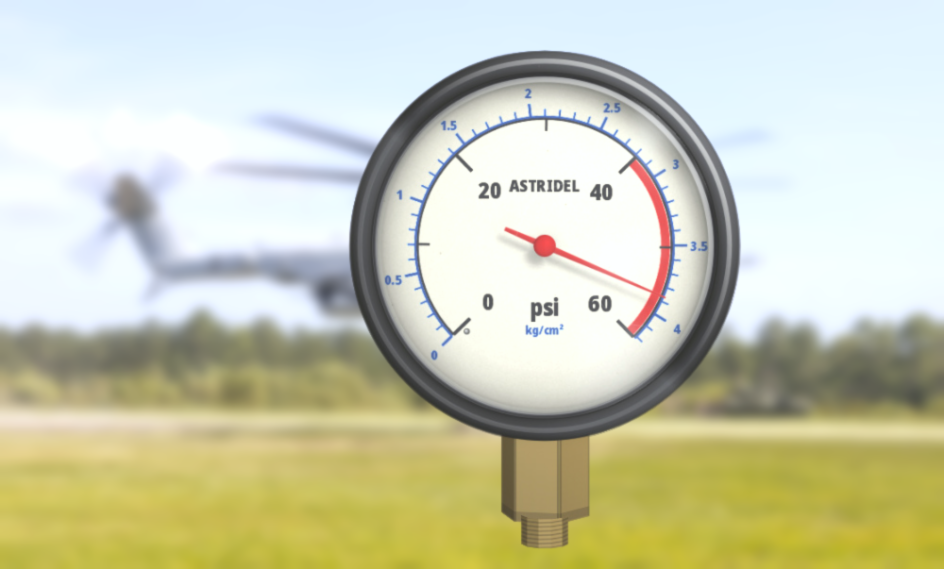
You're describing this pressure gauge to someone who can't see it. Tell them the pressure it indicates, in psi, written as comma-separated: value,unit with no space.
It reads 55,psi
